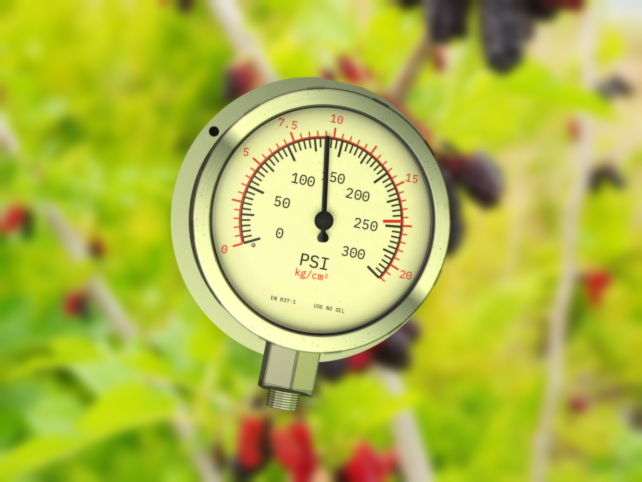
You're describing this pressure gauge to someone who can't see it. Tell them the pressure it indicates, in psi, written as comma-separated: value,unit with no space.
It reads 135,psi
